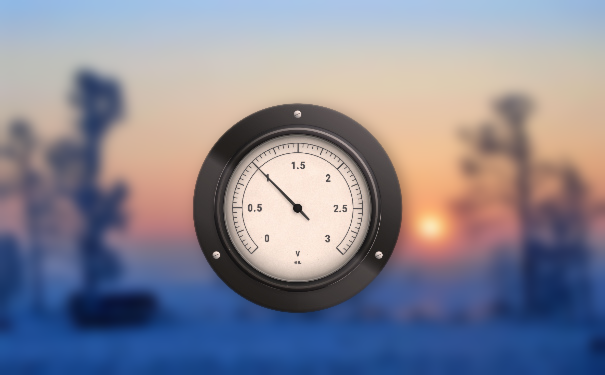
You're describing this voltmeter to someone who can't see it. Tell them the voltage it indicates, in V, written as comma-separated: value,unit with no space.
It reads 1,V
